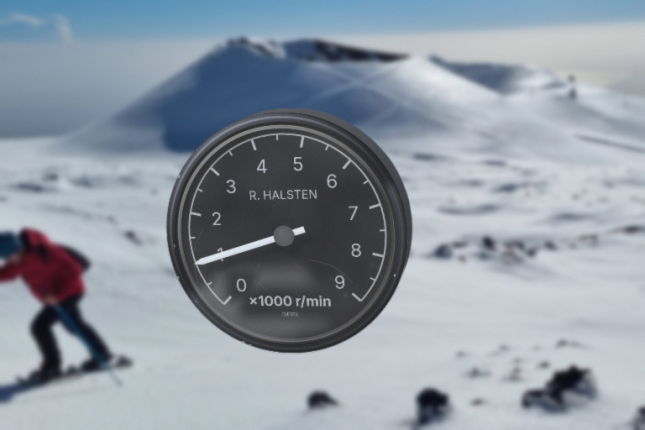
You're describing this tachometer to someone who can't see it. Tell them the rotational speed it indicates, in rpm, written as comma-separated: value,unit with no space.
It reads 1000,rpm
